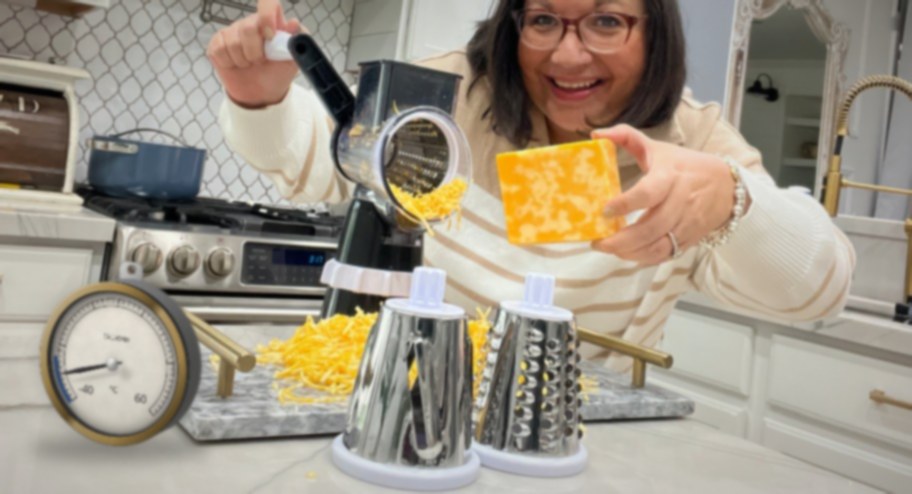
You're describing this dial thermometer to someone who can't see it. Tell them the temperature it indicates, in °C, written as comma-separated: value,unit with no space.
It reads -30,°C
